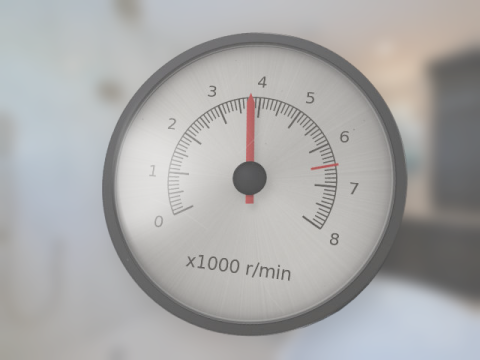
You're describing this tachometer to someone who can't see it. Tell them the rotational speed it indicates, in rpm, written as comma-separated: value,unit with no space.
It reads 3800,rpm
